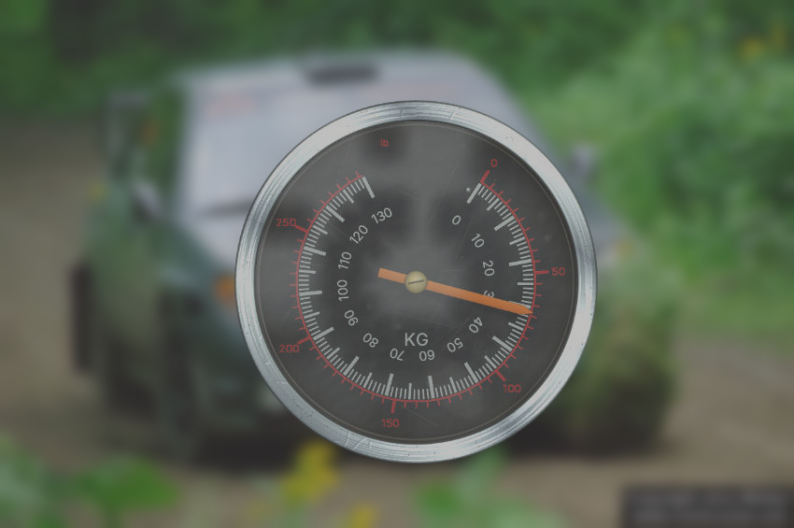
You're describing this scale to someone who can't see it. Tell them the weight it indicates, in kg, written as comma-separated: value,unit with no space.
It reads 31,kg
